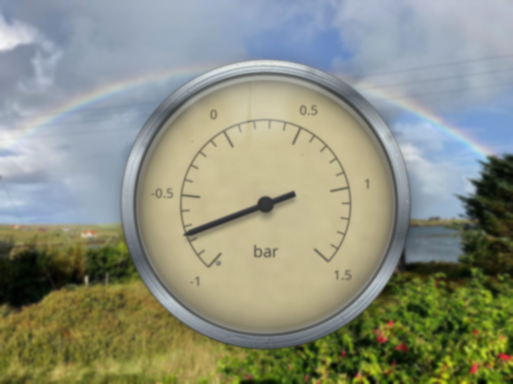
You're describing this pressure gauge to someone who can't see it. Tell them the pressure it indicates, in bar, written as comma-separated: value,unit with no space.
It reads -0.75,bar
